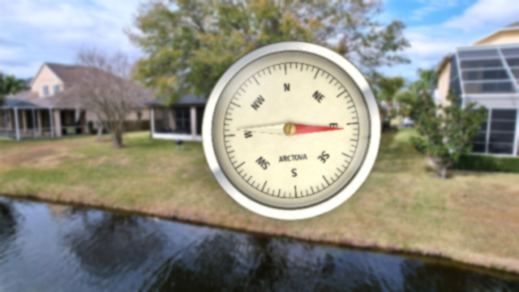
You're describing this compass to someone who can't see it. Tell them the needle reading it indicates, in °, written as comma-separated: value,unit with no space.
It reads 95,°
